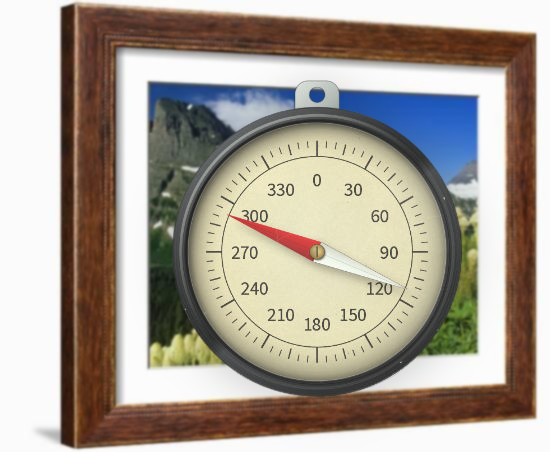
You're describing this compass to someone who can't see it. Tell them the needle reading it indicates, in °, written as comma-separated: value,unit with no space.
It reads 292.5,°
